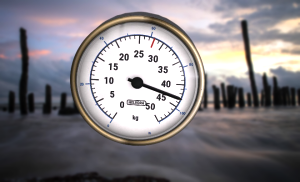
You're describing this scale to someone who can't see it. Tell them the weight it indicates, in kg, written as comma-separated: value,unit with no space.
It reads 43,kg
